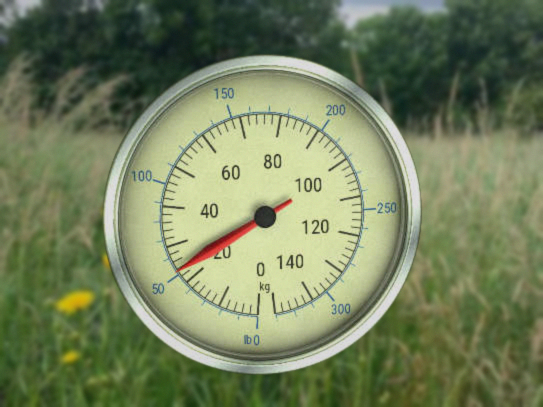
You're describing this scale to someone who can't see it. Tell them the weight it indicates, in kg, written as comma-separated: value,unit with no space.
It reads 24,kg
